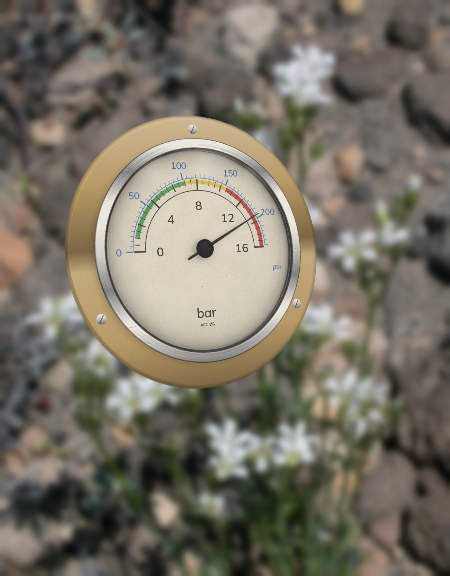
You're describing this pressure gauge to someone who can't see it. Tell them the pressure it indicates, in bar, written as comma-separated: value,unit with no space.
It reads 13.5,bar
